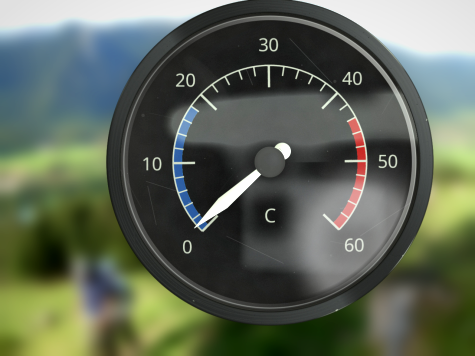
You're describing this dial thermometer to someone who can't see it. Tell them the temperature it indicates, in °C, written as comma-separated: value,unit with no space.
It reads 1,°C
